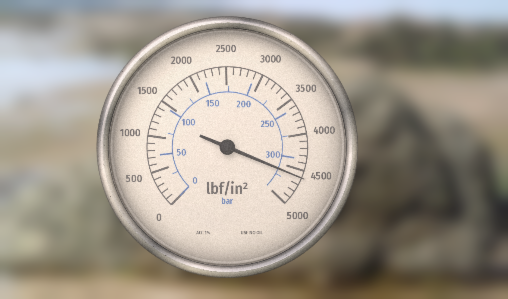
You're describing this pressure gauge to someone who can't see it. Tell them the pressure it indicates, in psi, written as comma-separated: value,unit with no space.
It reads 4600,psi
